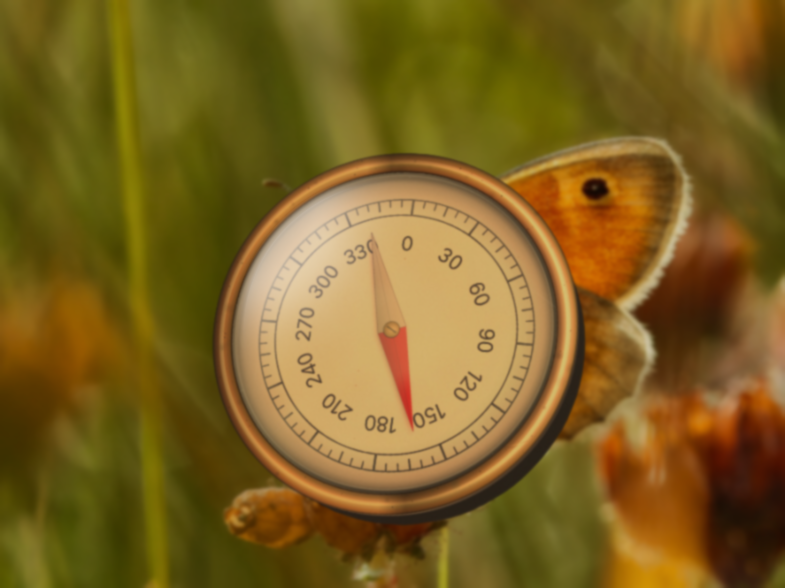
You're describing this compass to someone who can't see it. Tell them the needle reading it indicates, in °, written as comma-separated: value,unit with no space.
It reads 160,°
